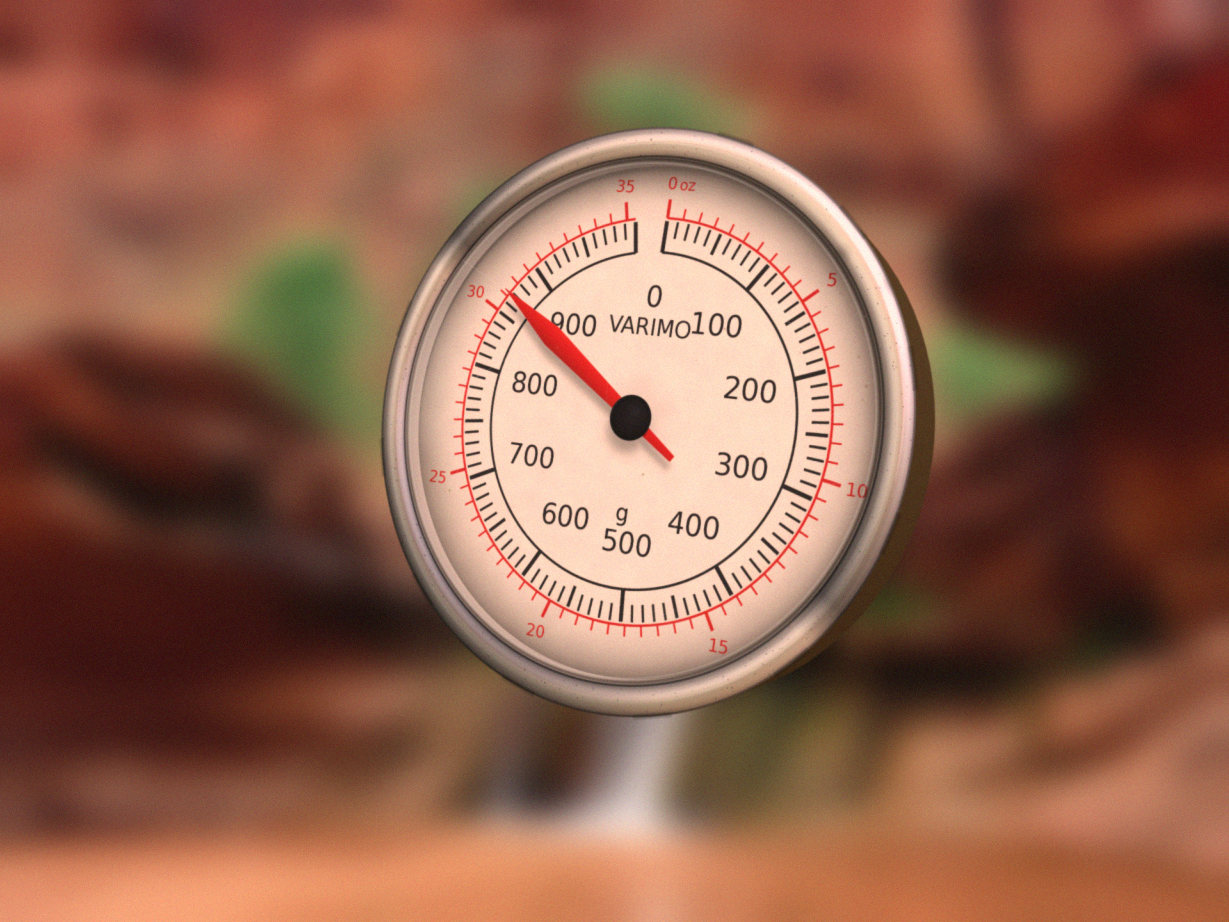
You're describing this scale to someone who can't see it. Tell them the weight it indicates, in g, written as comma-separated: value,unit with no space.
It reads 870,g
